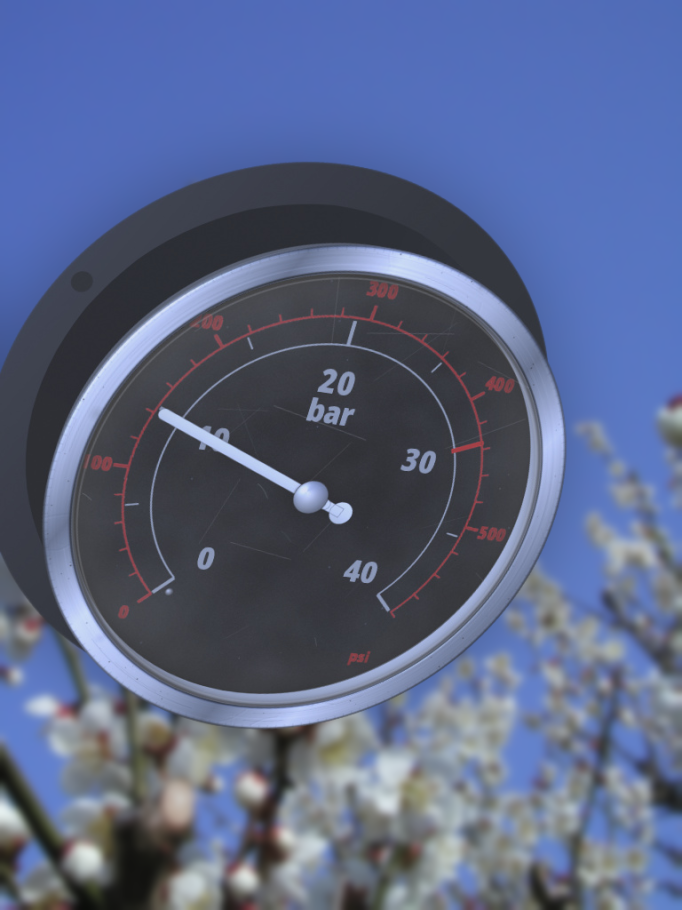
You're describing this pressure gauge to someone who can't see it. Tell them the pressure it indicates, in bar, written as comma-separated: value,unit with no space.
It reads 10,bar
